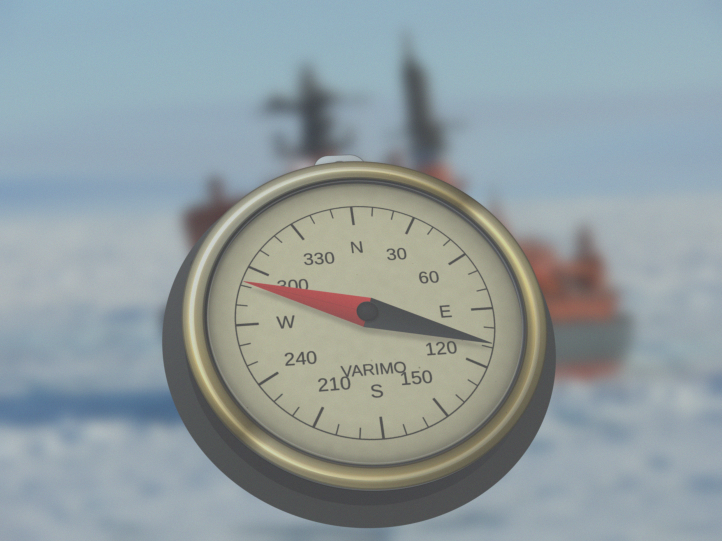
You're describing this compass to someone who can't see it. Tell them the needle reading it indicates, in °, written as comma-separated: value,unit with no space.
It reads 290,°
